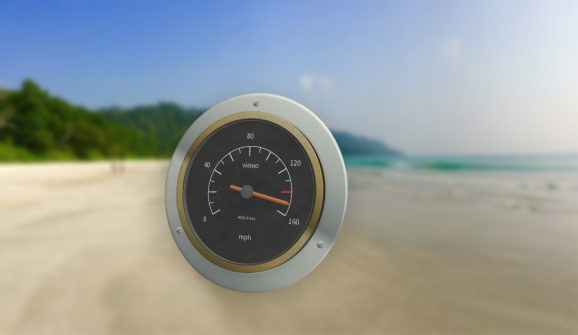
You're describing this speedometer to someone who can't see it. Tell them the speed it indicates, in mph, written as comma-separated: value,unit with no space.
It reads 150,mph
